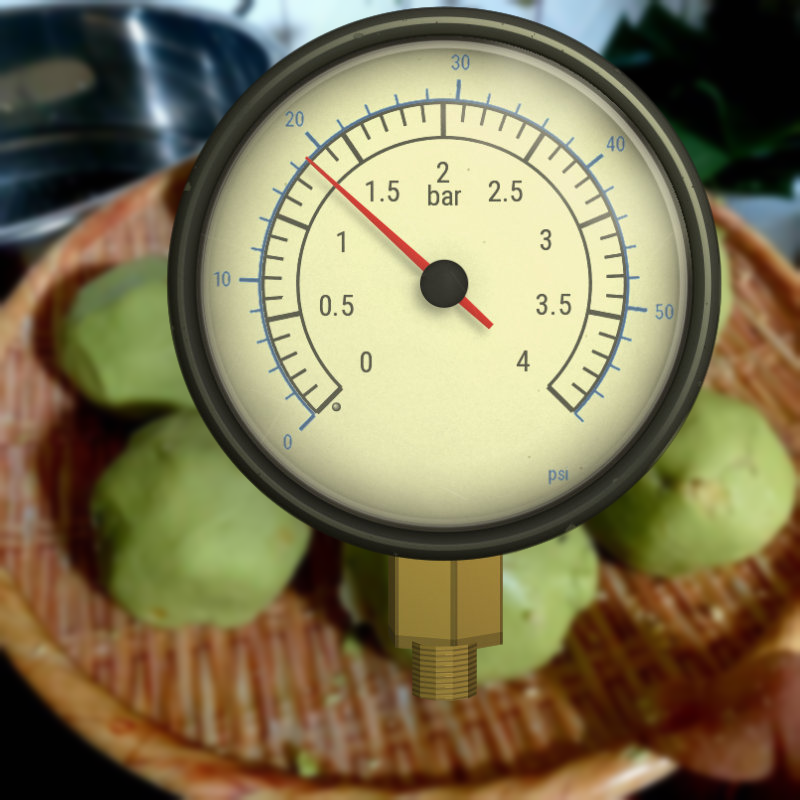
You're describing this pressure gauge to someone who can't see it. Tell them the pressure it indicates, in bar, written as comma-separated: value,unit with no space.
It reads 1.3,bar
